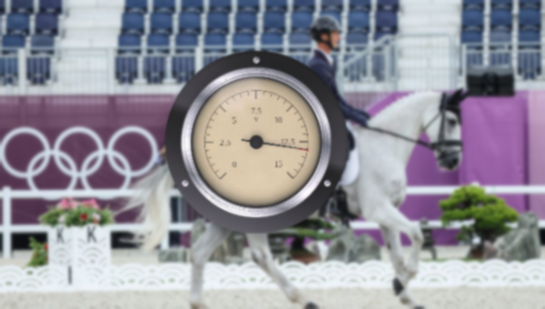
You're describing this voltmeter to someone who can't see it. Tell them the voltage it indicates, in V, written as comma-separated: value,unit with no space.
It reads 13,V
